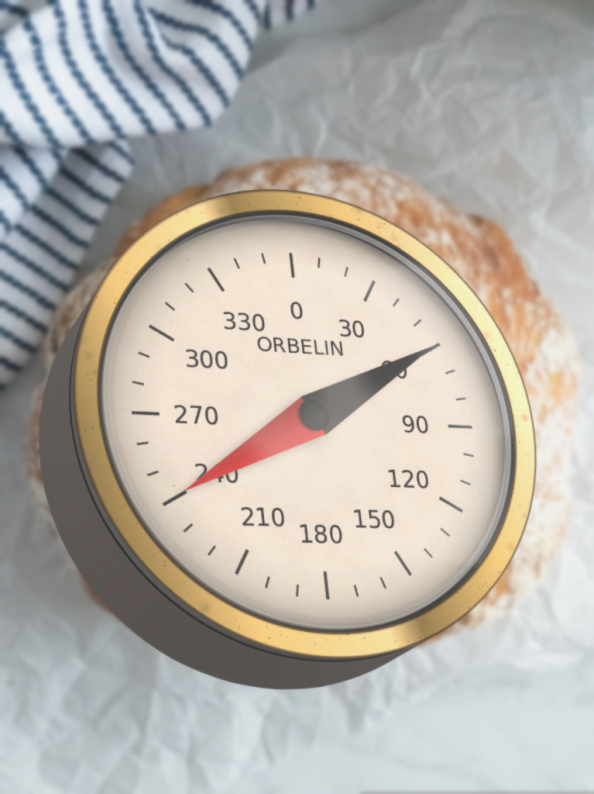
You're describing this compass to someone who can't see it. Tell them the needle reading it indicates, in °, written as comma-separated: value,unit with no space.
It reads 240,°
